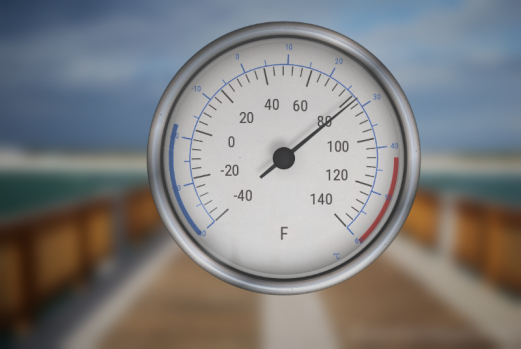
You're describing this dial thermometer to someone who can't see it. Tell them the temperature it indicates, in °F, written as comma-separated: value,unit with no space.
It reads 82,°F
